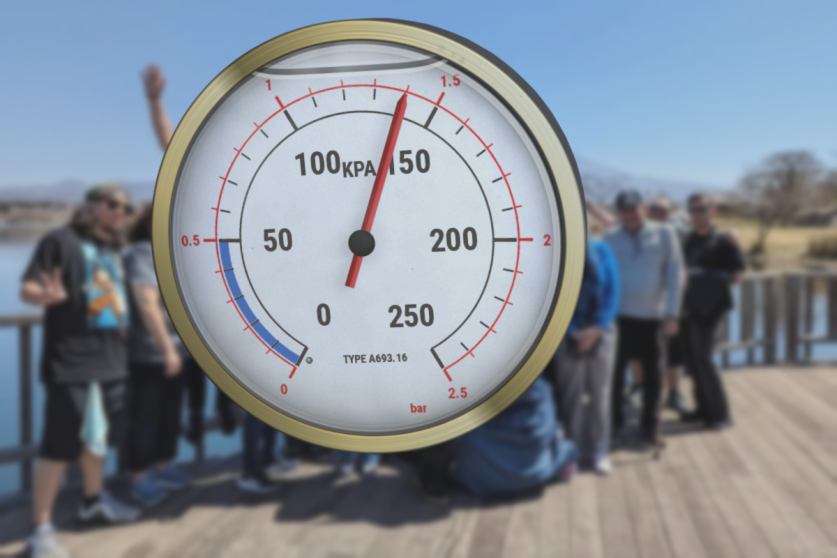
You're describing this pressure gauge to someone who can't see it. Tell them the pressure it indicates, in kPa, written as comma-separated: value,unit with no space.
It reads 140,kPa
